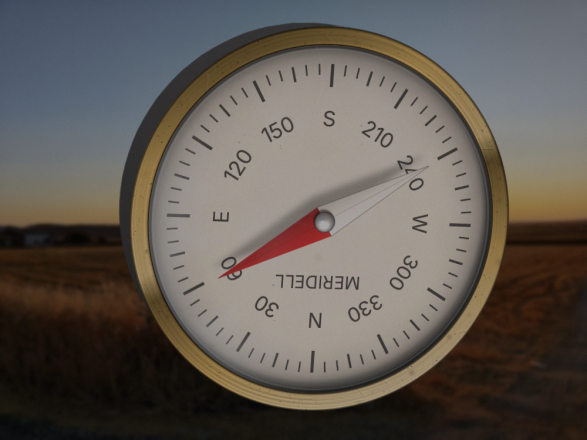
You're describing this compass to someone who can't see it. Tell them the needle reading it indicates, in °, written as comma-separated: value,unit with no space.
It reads 60,°
